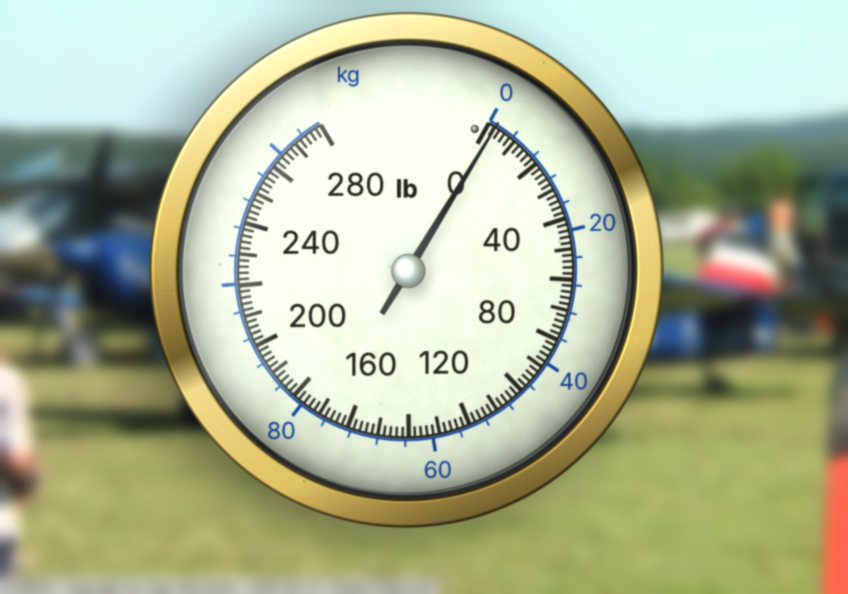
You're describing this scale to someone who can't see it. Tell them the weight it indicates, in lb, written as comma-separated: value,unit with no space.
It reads 2,lb
